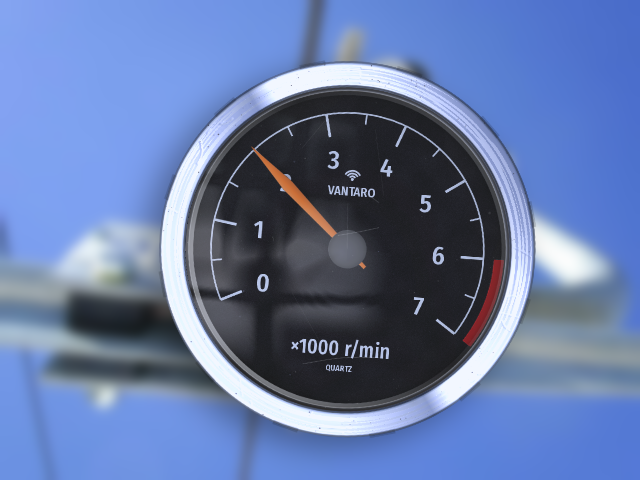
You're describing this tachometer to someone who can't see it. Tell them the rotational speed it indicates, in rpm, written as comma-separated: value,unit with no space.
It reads 2000,rpm
